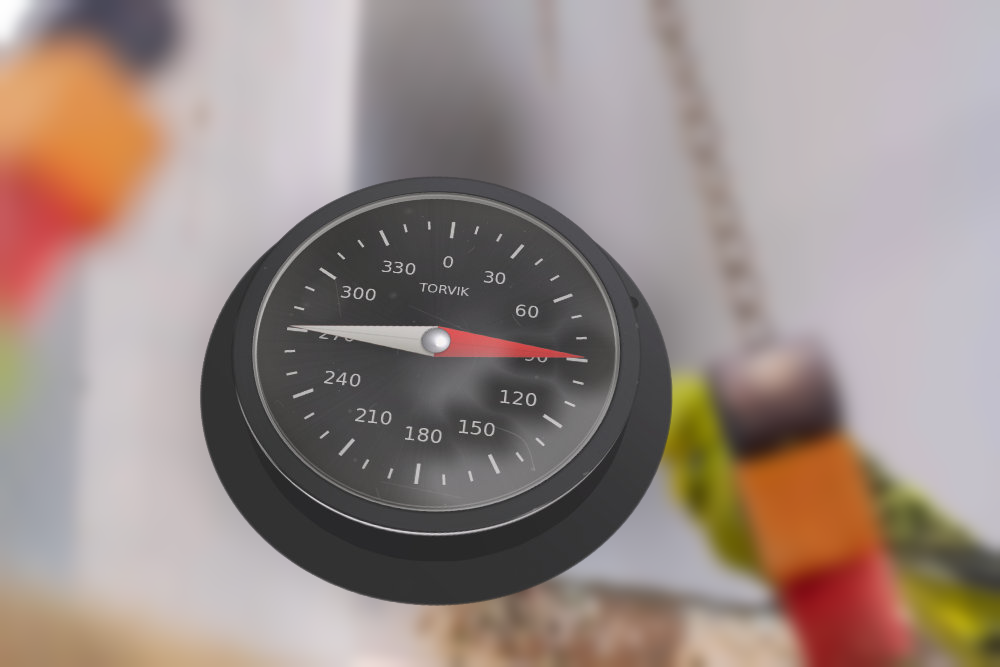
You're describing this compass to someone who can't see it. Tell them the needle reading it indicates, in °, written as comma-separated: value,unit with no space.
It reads 90,°
